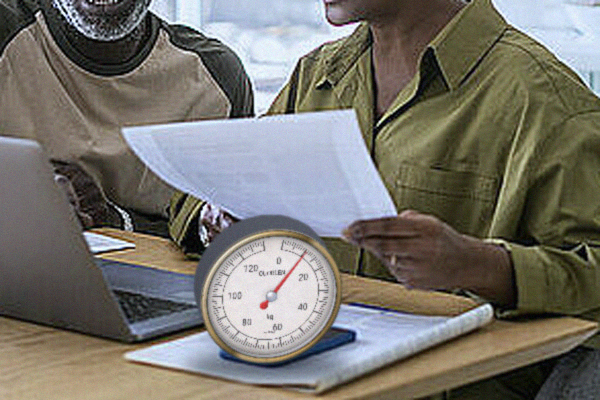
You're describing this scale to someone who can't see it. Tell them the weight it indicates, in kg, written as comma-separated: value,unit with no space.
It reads 10,kg
